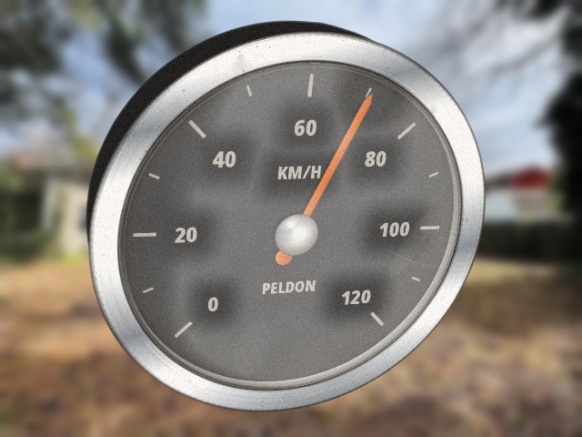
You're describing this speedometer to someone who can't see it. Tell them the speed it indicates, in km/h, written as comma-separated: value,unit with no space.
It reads 70,km/h
